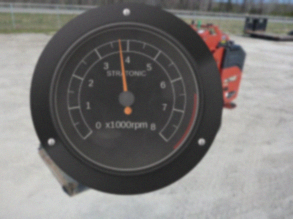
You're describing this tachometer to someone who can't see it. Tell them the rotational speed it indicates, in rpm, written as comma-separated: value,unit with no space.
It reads 3750,rpm
